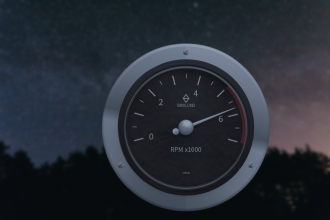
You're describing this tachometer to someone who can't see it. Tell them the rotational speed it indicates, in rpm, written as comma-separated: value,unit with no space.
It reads 5750,rpm
